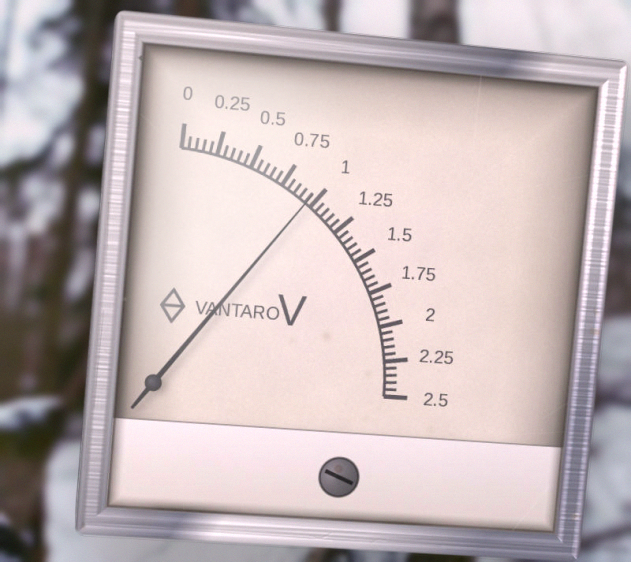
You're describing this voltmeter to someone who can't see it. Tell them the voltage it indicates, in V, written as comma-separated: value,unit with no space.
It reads 0.95,V
